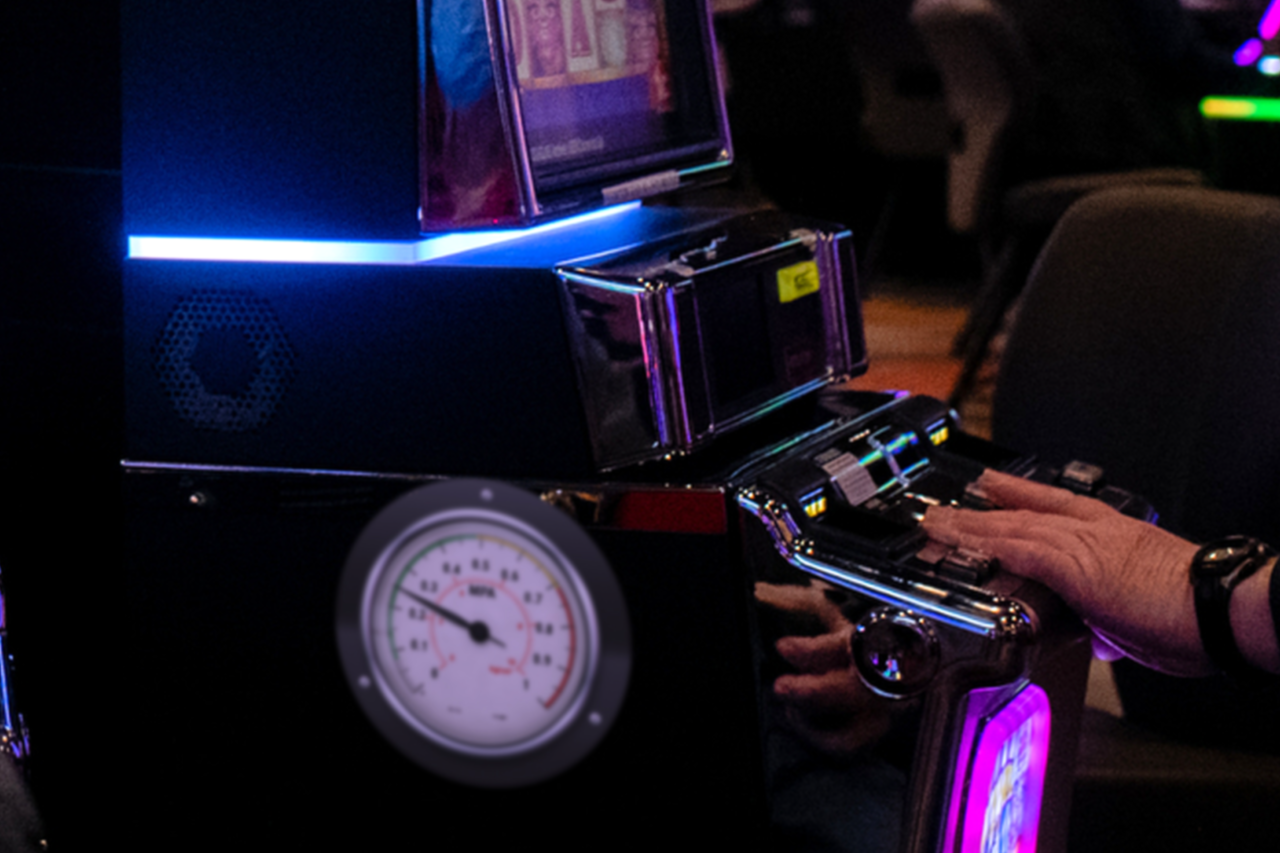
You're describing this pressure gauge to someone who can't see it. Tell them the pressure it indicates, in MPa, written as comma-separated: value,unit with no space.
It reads 0.25,MPa
